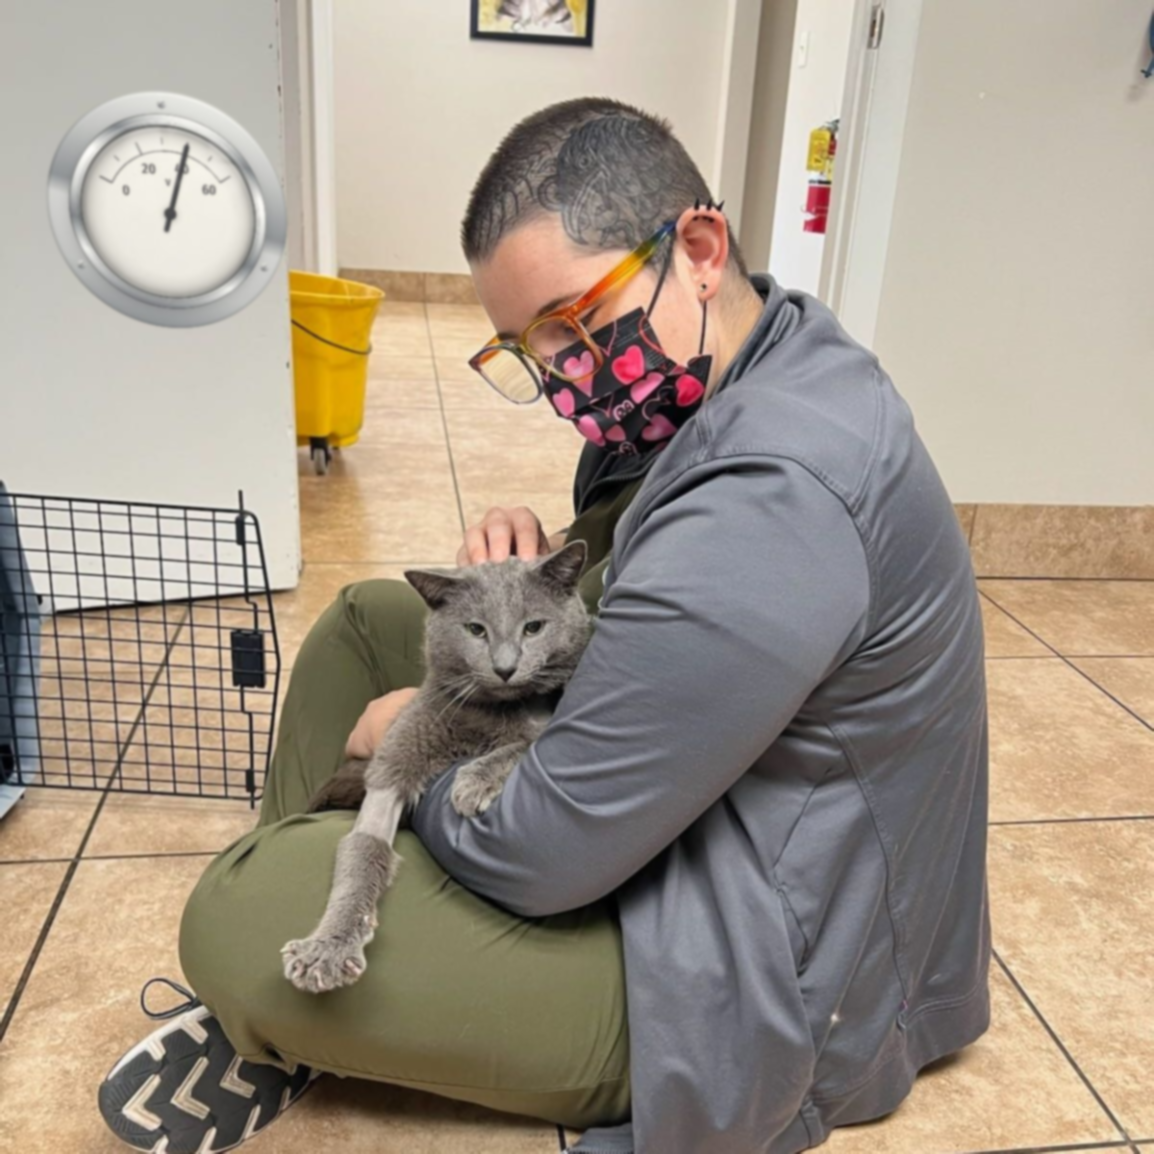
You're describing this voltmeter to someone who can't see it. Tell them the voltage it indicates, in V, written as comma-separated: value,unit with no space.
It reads 40,V
